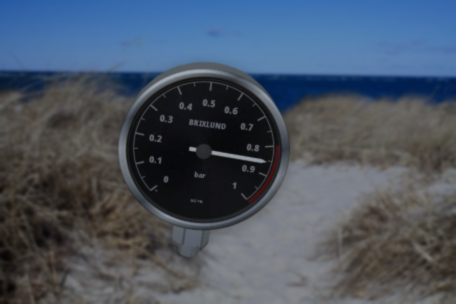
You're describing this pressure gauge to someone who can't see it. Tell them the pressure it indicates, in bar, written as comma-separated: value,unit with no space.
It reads 0.85,bar
